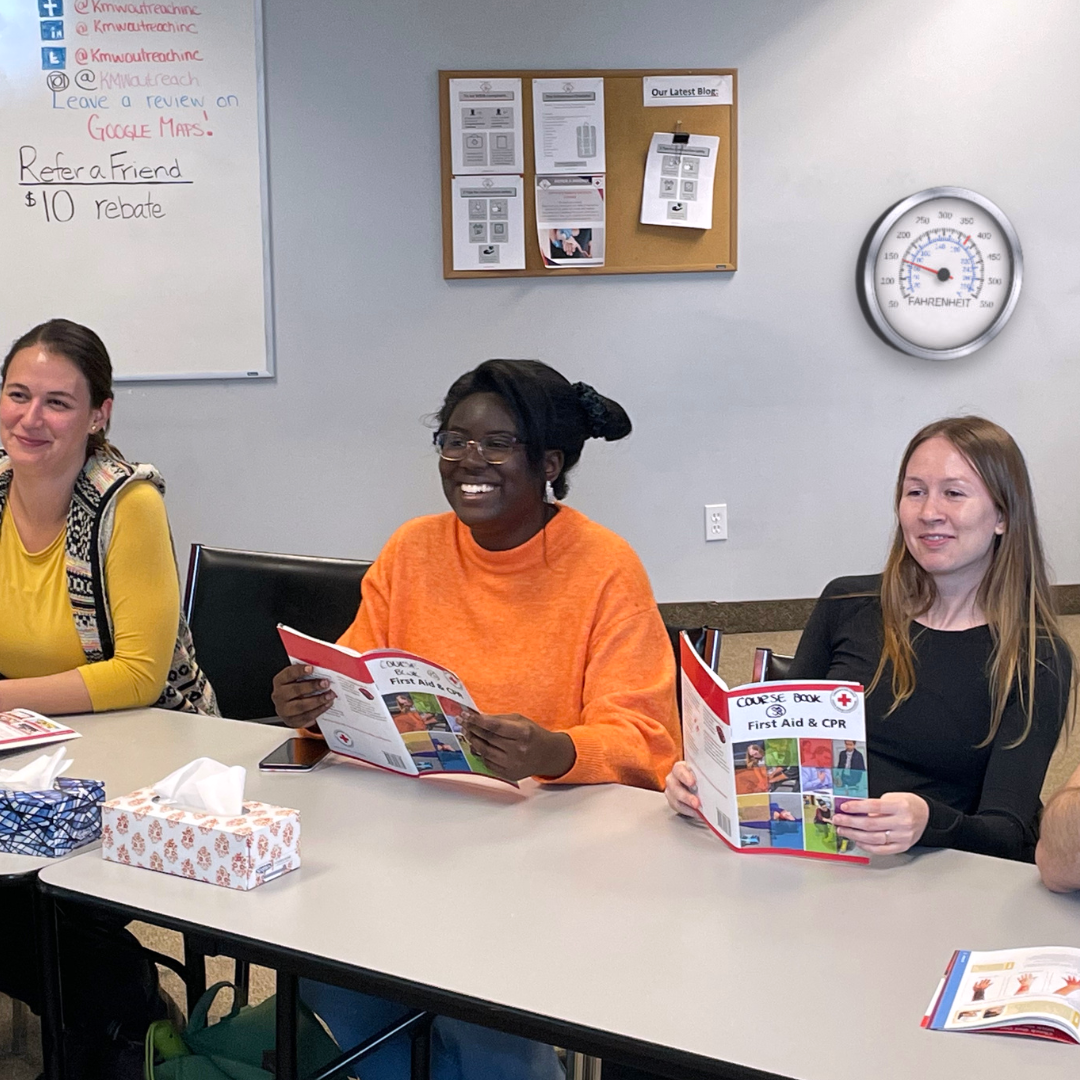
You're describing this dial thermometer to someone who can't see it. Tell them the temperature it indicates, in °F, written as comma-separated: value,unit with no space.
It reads 150,°F
